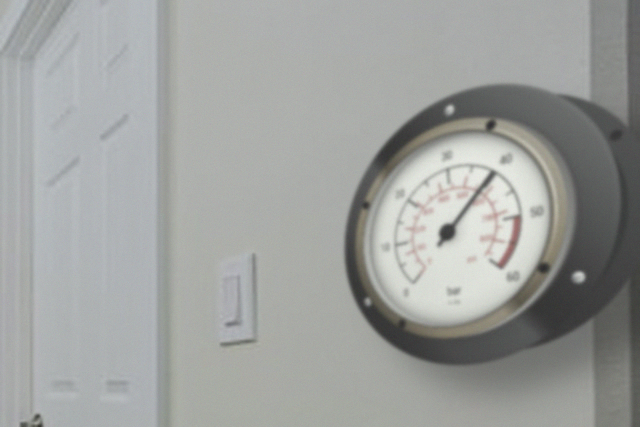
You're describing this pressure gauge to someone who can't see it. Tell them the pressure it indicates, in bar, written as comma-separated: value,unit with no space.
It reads 40,bar
